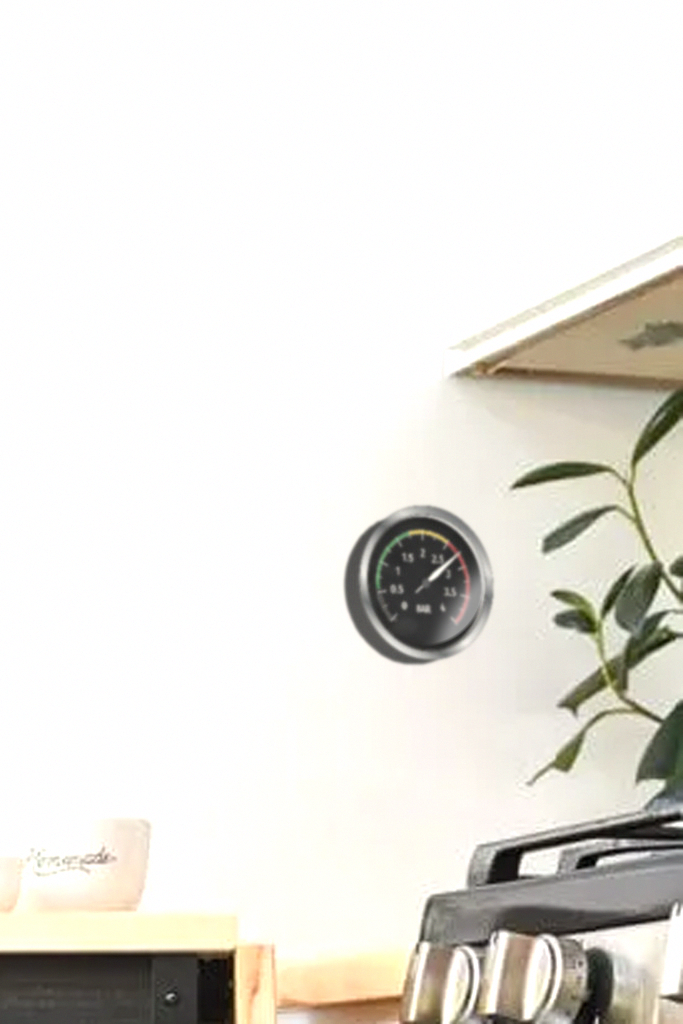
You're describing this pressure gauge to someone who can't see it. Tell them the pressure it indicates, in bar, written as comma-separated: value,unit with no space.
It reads 2.75,bar
